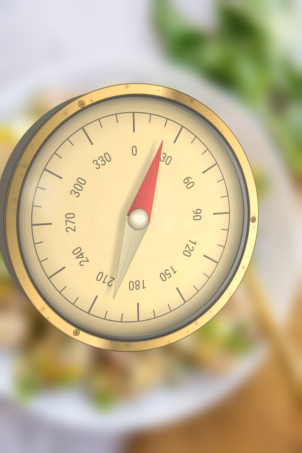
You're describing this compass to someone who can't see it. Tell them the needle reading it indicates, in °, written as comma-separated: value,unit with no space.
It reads 20,°
